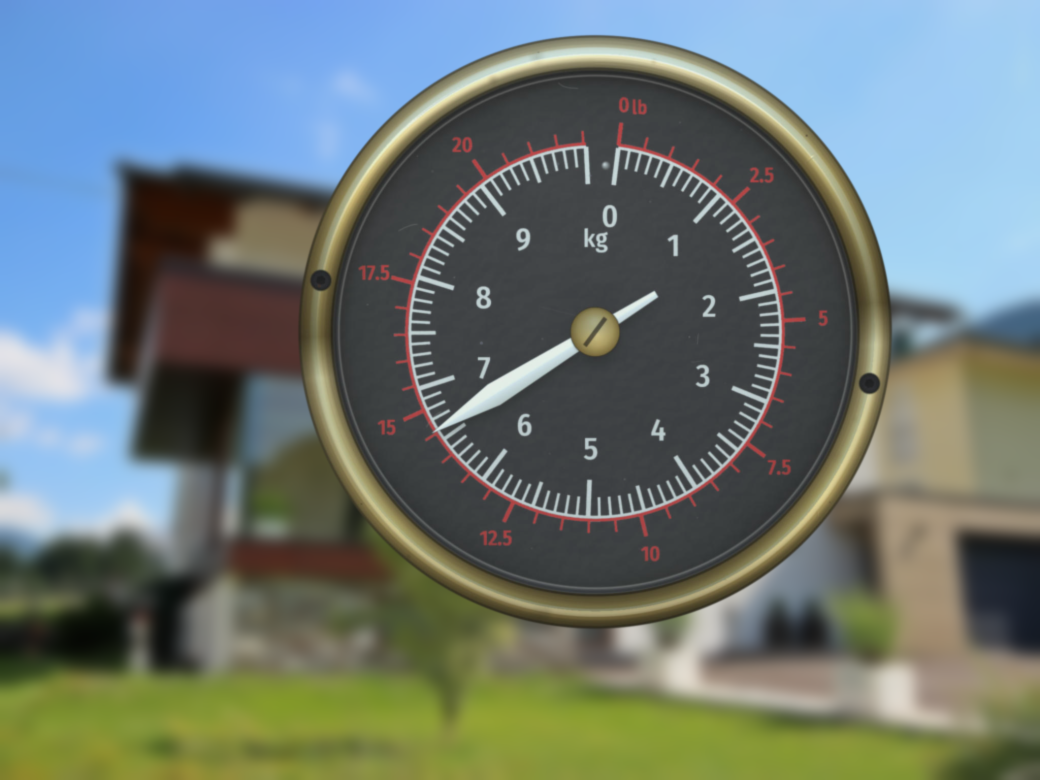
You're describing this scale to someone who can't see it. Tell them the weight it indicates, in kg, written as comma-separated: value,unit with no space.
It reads 6.6,kg
